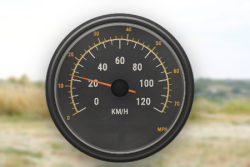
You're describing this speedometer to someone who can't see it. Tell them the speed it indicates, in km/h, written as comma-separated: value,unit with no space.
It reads 22.5,km/h
